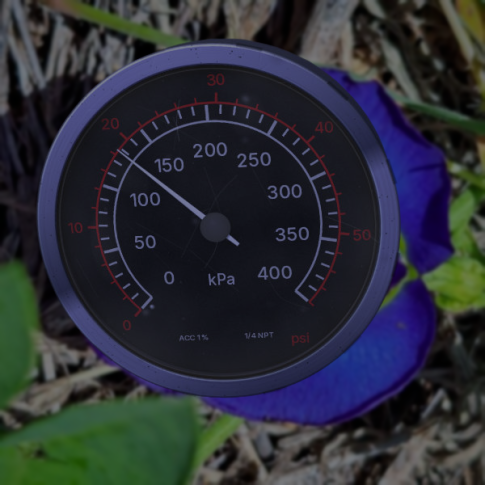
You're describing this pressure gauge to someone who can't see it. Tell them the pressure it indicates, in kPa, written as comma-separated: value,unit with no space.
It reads 130,kPa
